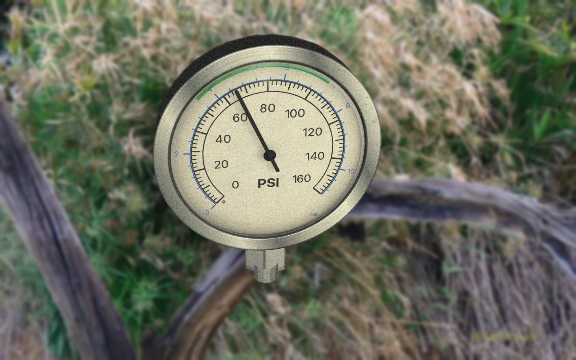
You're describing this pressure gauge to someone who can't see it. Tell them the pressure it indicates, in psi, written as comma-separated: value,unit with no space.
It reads 66,psi
